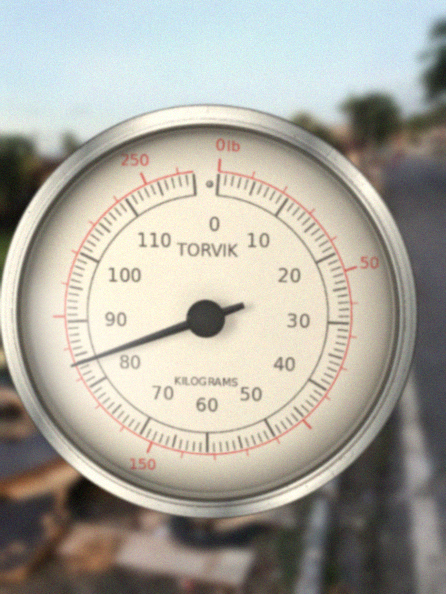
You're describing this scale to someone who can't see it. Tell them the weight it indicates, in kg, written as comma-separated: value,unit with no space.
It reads 84,kg
